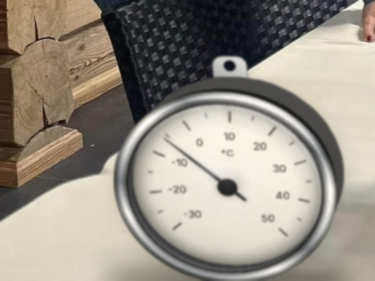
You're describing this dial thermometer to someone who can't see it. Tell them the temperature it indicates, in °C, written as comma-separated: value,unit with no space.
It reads -5,°C
